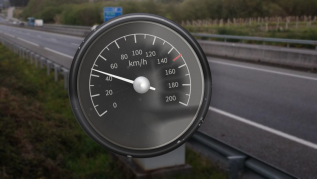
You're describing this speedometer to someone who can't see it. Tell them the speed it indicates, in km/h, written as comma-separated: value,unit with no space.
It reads 45,km/h
